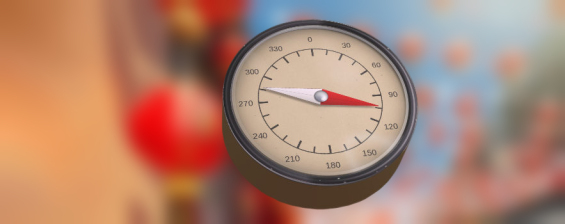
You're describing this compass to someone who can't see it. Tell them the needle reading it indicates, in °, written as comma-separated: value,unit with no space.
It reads 105,°
